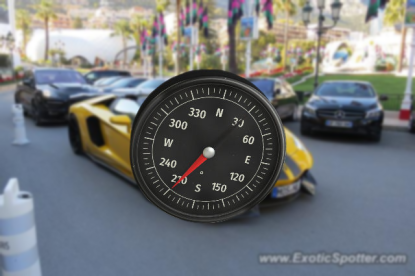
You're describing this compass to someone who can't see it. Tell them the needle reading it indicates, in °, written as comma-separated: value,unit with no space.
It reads 210,°
